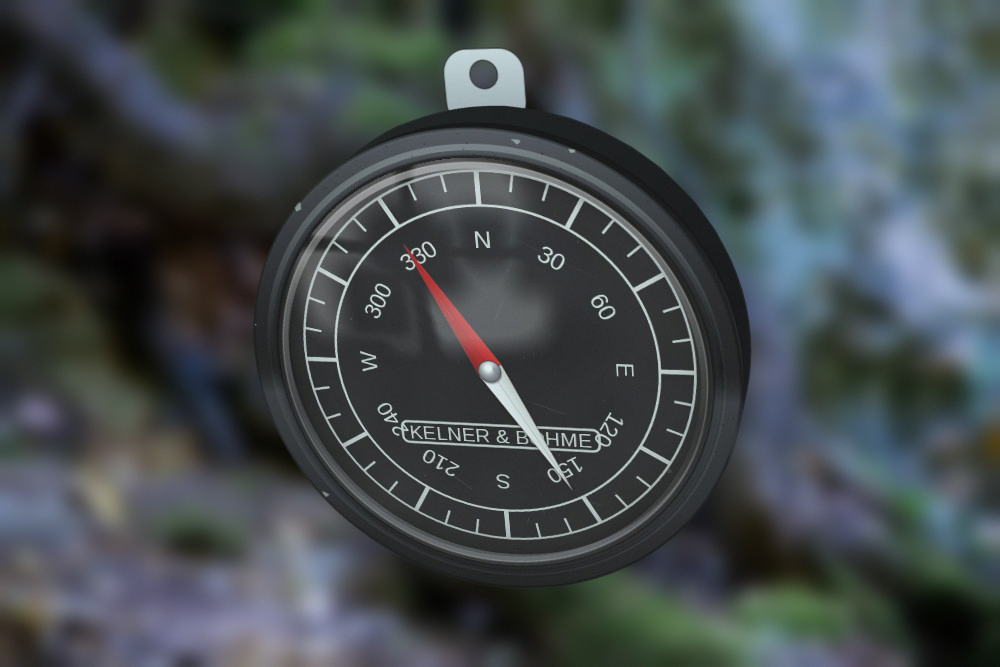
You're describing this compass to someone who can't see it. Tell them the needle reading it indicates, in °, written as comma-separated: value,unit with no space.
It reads 330,°
